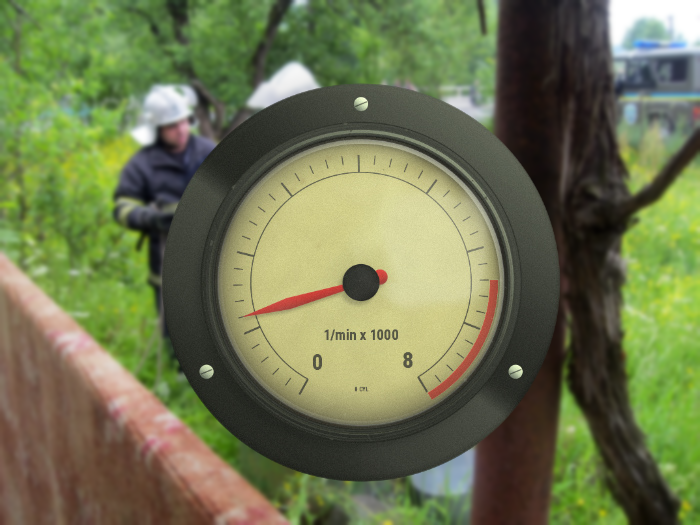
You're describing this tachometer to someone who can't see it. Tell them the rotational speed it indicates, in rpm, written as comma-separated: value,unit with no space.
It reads 1200,rpm
